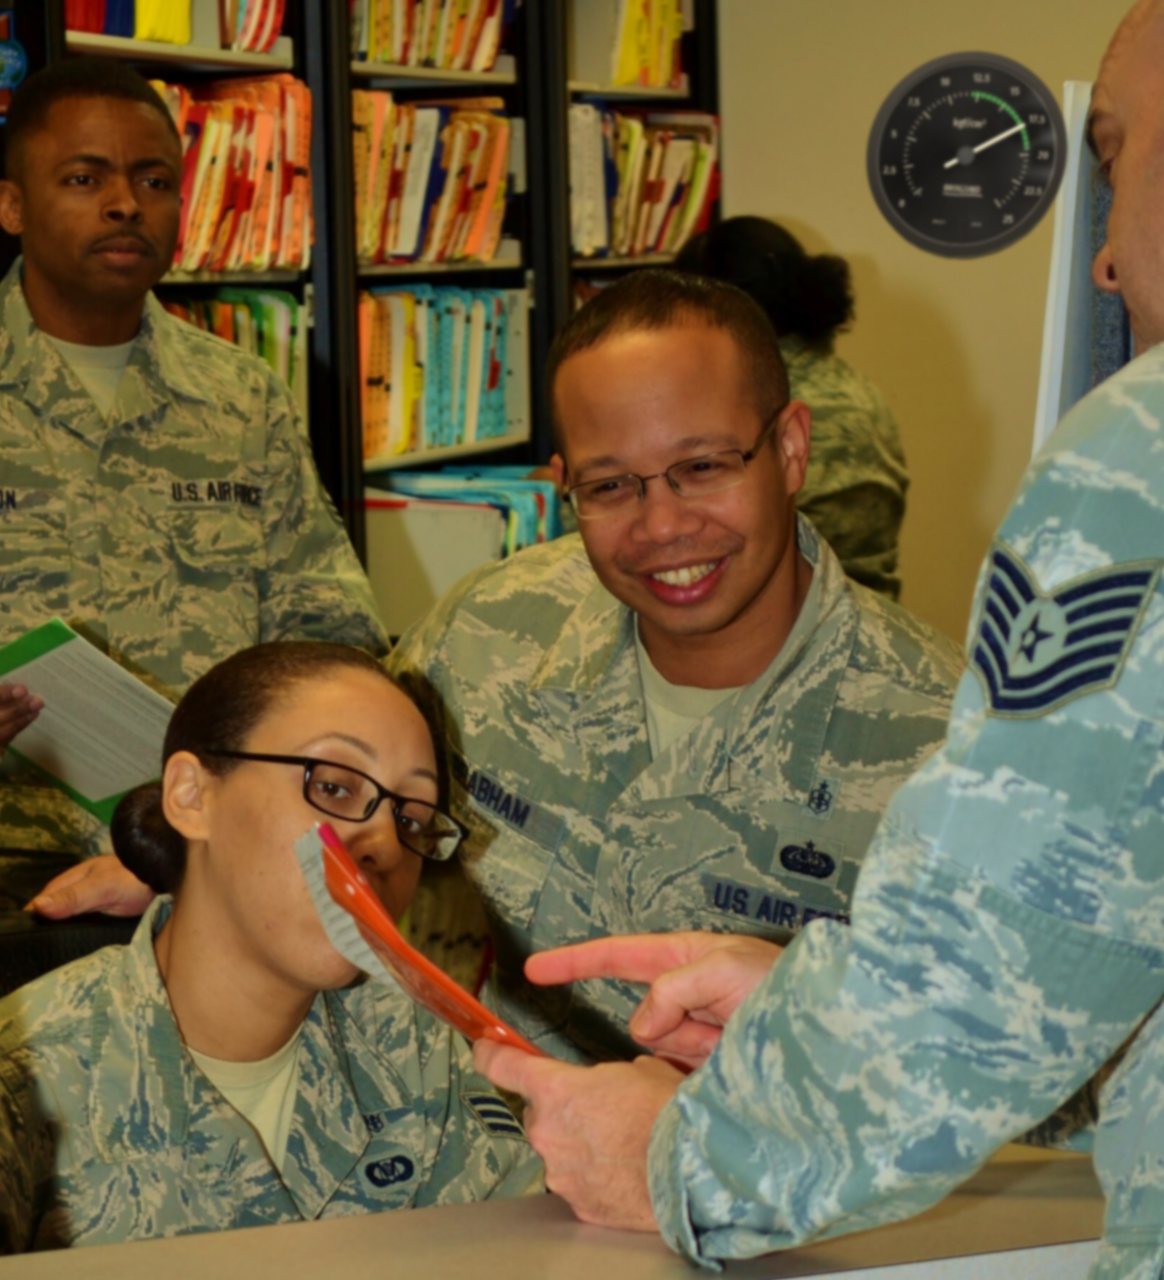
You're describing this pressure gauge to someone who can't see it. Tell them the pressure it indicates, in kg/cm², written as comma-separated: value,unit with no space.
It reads 17.5,kg/cm²
